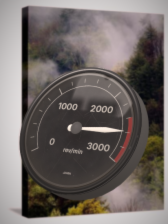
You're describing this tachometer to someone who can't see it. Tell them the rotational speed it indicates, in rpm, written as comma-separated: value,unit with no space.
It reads 2600,rpm
